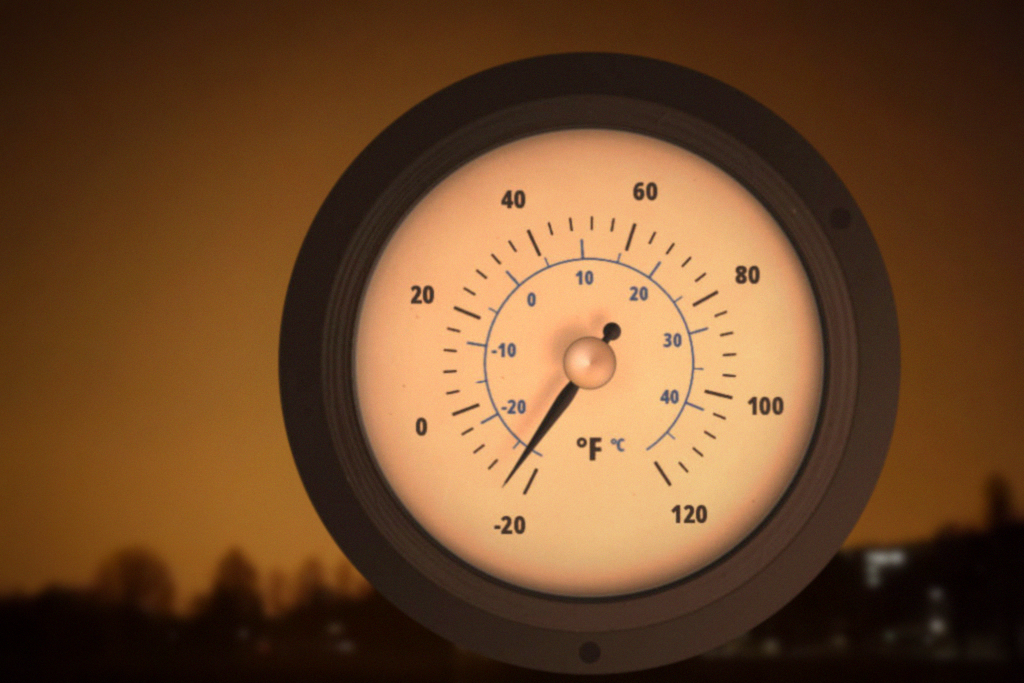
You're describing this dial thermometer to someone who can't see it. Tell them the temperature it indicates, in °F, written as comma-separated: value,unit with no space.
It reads -16,°F
